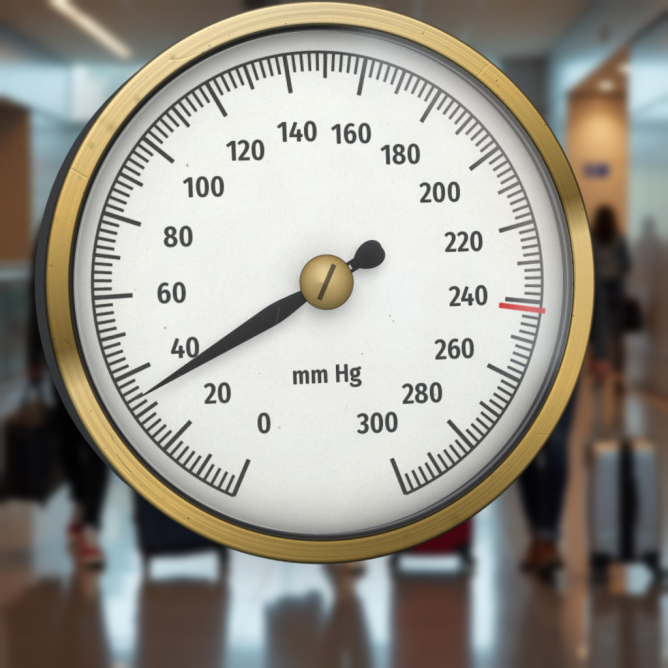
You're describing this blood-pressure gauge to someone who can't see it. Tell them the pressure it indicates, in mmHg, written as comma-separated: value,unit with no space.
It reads 34,mmHg
